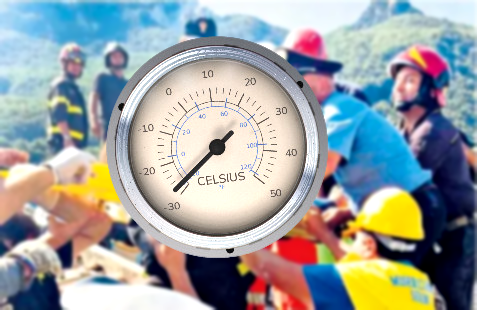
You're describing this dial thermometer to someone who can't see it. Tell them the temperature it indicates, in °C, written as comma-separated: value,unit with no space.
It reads -28,°C
